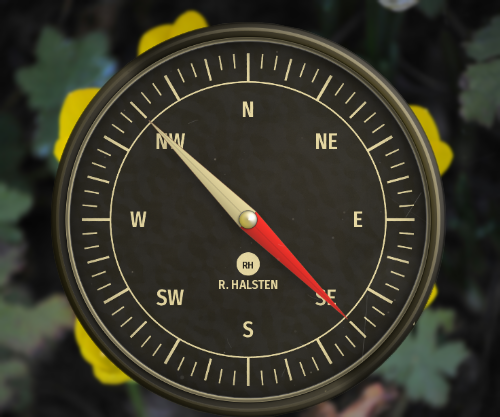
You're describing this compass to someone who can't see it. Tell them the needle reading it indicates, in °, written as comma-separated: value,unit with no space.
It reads 135,°
